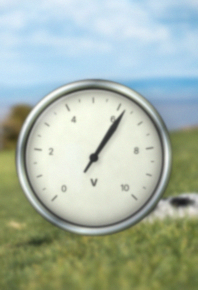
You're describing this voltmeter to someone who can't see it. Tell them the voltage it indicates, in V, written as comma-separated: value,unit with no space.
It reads 6.25,V
